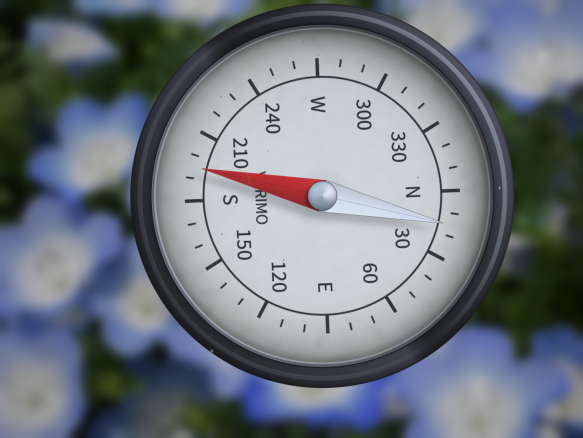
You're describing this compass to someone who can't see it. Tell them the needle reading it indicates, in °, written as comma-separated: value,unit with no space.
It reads 195,°
